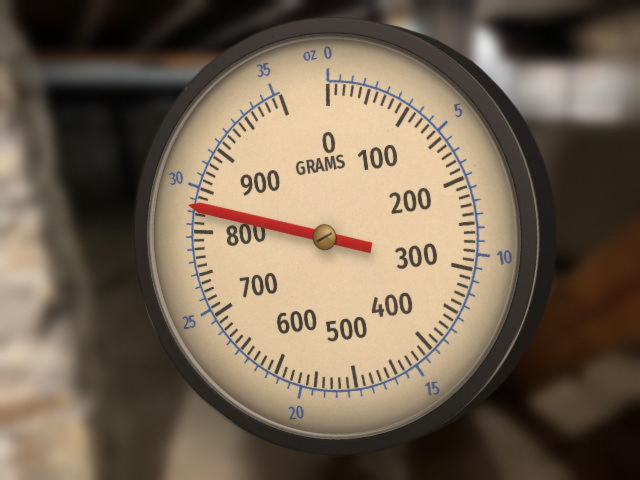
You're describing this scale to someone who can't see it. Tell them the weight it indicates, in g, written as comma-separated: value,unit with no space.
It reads 830,g
